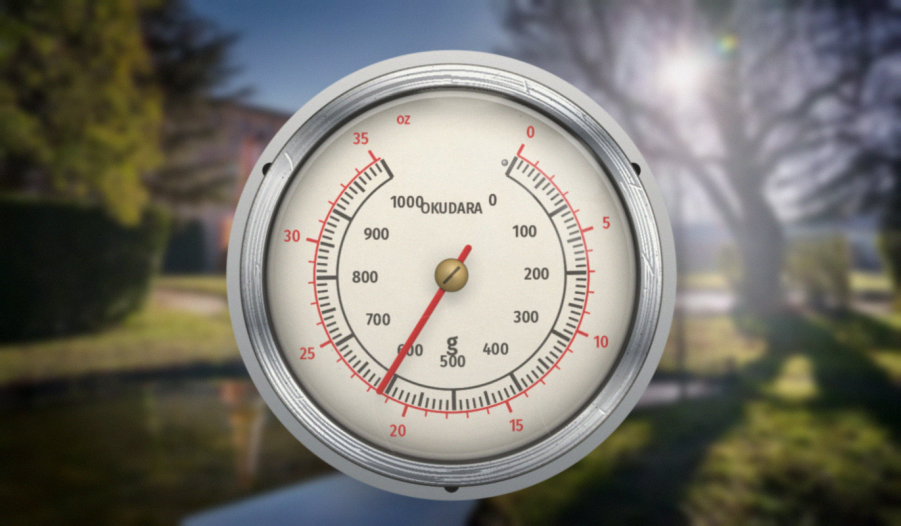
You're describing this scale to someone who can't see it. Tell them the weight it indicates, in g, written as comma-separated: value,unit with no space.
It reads 610,g
